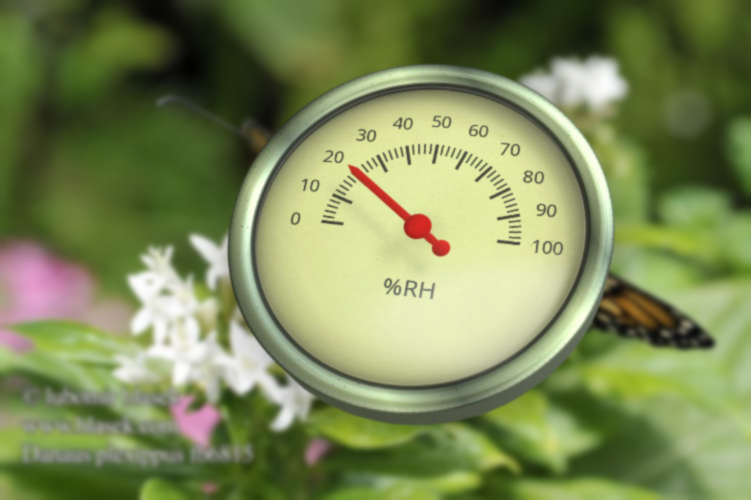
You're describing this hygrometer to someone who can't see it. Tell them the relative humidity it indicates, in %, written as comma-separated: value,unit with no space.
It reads 20,%
